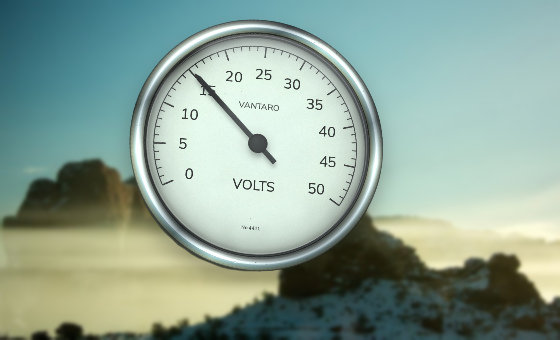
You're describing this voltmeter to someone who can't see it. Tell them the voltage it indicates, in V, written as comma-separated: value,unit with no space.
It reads 15,V
